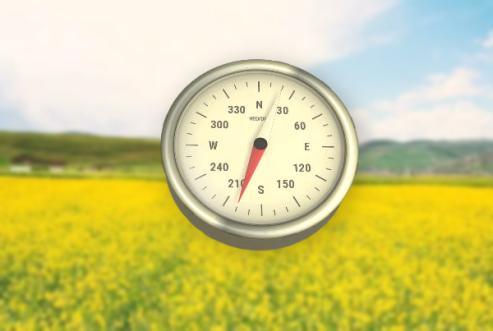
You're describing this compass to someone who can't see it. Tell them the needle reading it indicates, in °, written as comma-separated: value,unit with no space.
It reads 200,°
